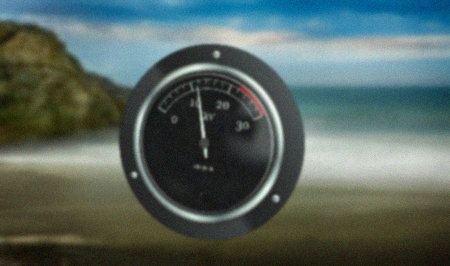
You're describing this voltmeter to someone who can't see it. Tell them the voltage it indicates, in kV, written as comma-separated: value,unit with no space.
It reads 12,kV
